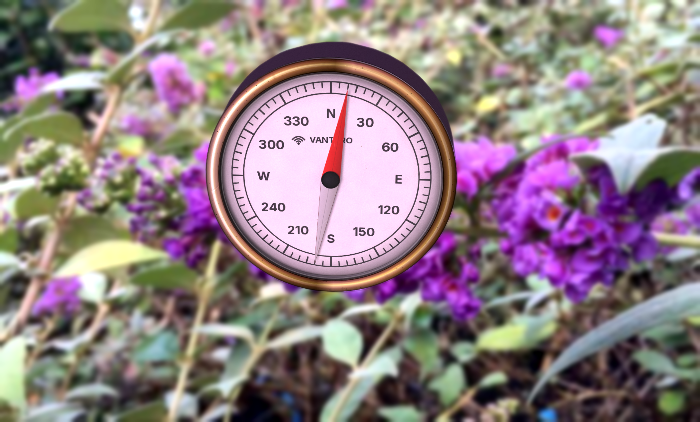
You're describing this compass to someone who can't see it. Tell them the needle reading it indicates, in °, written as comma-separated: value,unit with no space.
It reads 10,°
